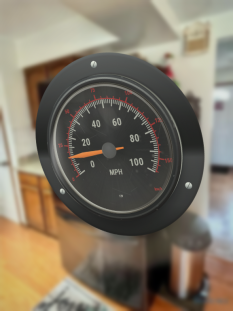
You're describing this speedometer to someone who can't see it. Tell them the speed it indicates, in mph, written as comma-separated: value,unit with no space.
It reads 10,mph
